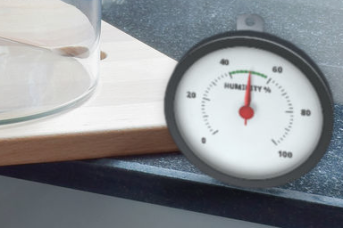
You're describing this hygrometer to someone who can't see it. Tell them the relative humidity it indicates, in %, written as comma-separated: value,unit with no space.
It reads 50,%
